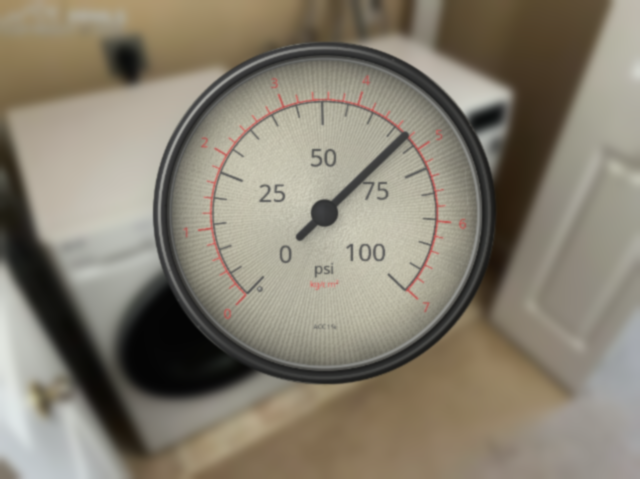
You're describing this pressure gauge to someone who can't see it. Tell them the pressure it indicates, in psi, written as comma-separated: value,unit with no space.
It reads 67.5,psi
